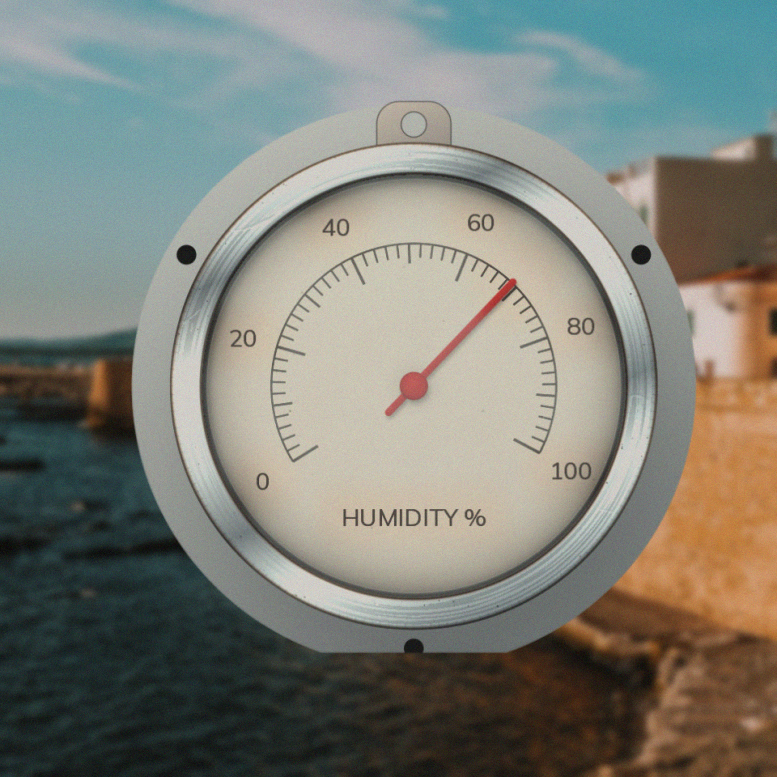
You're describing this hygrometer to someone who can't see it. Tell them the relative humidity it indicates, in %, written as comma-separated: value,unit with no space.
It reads 69,%
